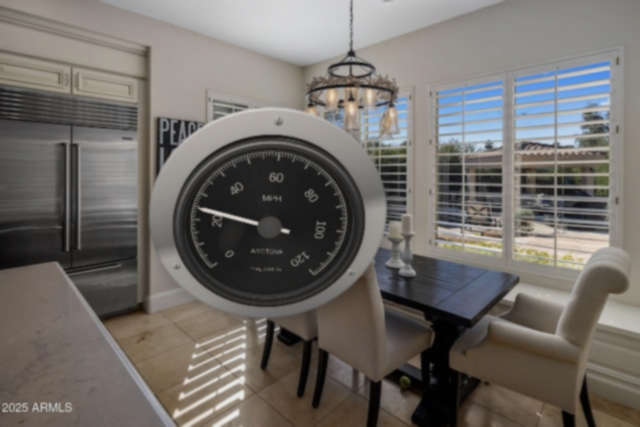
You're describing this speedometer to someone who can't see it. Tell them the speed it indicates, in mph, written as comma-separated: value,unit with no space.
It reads 25,mph
